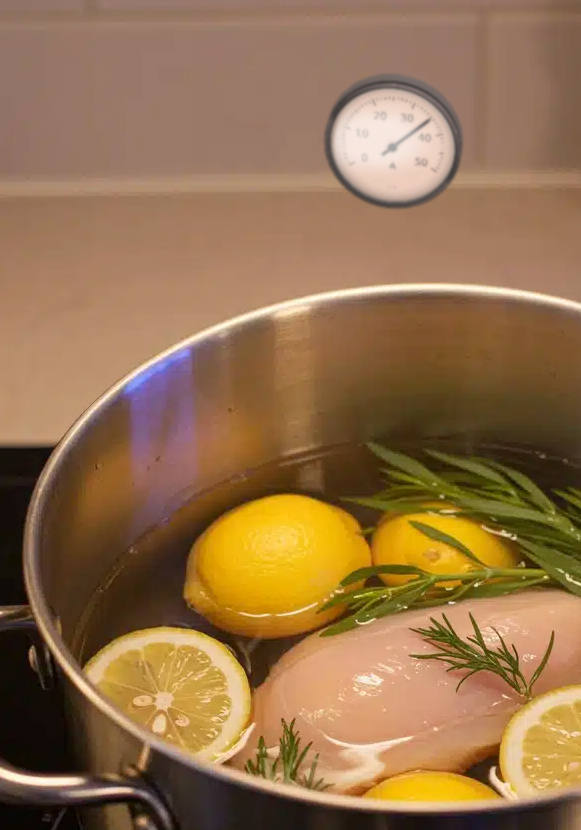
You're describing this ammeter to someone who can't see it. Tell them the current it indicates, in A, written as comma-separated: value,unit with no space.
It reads 35,A
